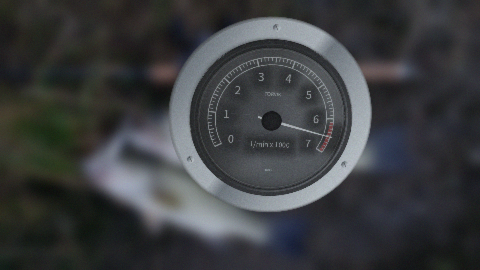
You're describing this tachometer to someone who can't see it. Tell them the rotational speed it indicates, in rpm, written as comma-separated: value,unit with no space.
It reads 6500,rpm
